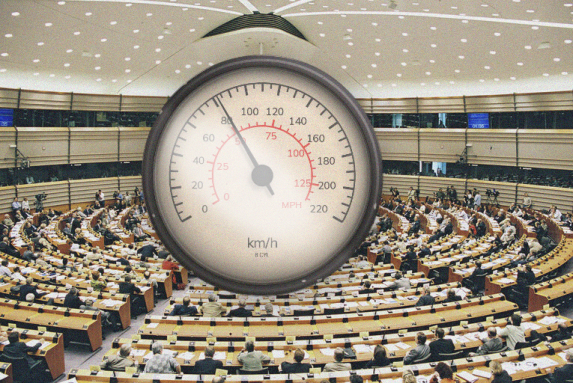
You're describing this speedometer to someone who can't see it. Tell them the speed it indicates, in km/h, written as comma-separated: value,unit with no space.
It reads 82.5,km/h
